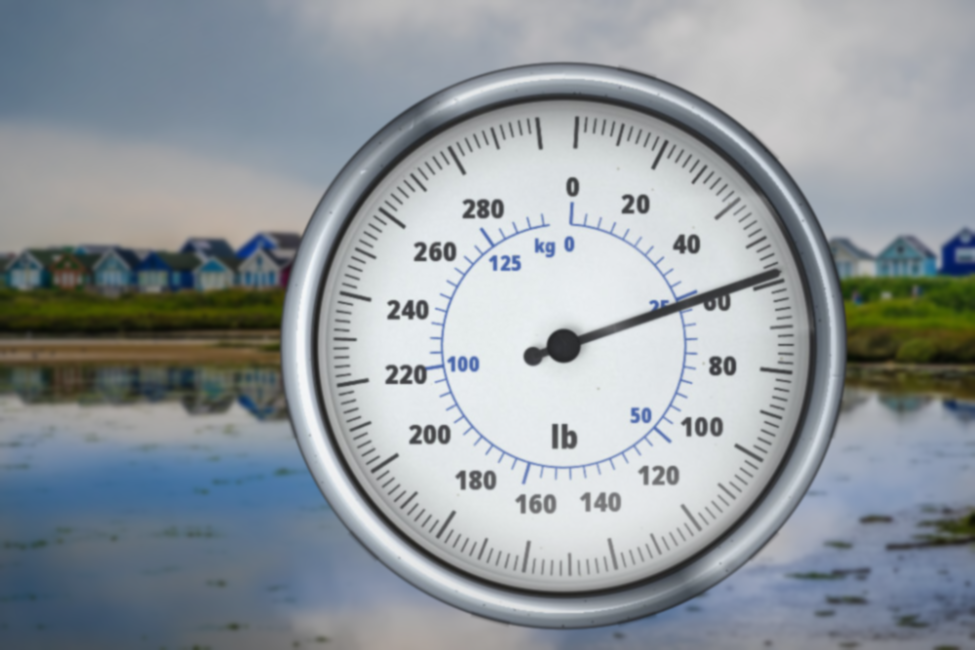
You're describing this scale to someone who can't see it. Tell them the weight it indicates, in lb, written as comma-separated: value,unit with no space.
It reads 58,lb
